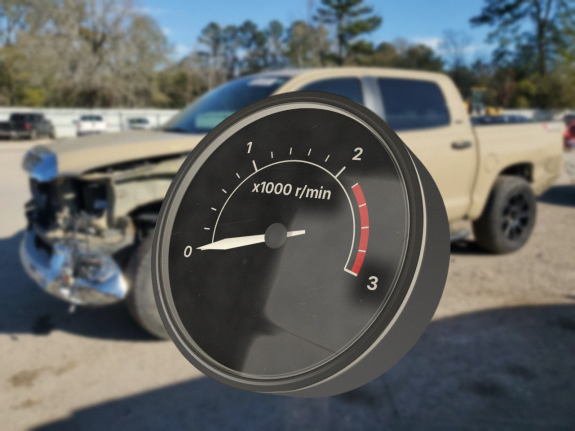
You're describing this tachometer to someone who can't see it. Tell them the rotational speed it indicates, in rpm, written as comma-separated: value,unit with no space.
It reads 0,rpm
